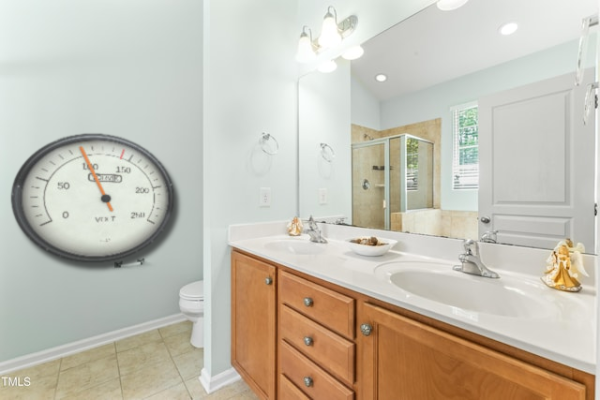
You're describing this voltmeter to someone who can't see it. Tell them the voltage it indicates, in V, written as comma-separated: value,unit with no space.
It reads 100,V
